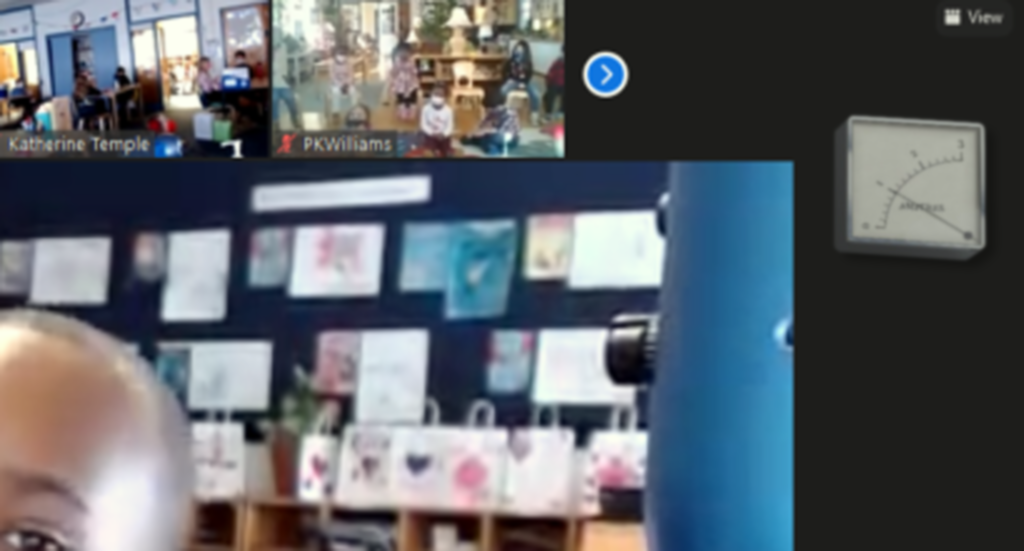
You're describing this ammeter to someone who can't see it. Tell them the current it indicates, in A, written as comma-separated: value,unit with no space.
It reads 1,A
